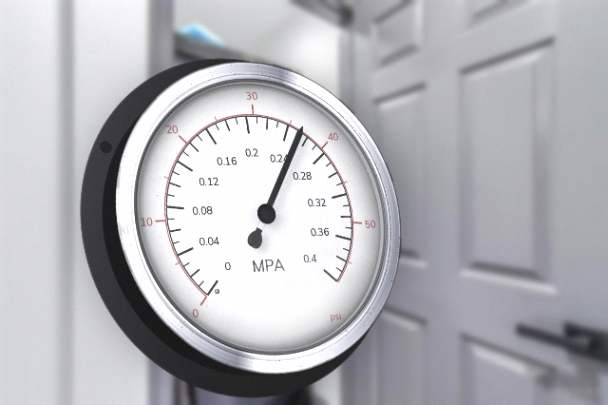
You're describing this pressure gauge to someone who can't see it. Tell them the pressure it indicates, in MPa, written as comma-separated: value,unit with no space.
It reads 0.25,MPa
